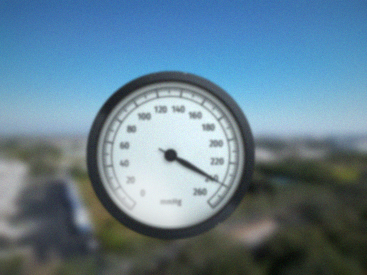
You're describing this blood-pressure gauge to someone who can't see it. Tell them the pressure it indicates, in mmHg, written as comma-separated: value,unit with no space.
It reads 240,mmHg
